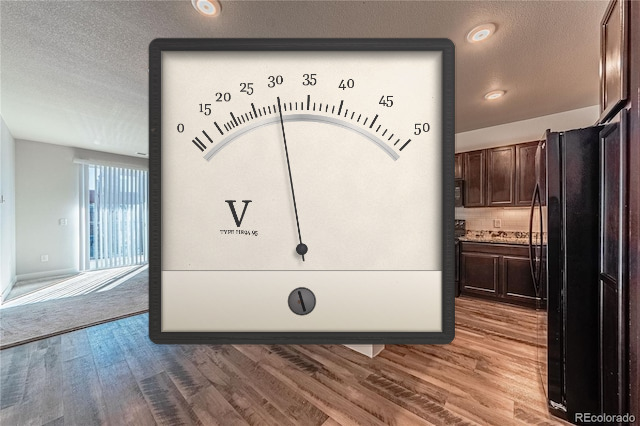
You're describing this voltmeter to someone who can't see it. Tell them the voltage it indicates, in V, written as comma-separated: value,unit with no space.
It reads 30,V
